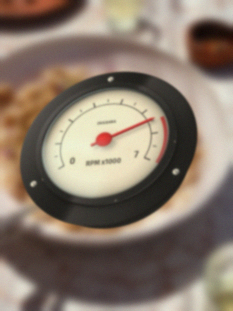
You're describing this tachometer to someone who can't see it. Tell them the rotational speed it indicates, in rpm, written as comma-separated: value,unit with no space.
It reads 5500,rpm
